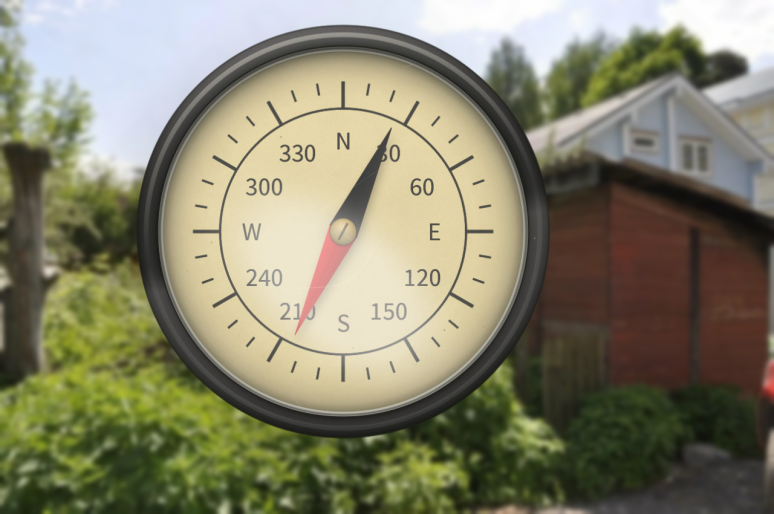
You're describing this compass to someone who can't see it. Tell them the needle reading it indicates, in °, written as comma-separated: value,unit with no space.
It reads 205,°
